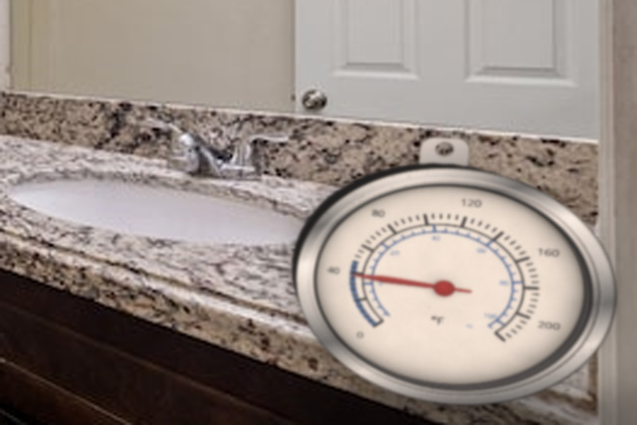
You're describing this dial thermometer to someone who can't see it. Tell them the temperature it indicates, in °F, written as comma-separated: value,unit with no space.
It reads 40,°F
